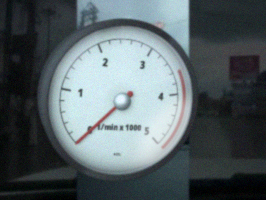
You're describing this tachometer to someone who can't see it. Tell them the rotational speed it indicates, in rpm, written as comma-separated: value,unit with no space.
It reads 0,rpm
